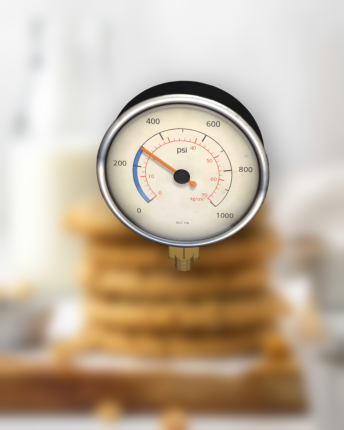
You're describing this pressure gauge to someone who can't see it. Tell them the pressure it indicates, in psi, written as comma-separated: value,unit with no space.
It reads 300,psi
